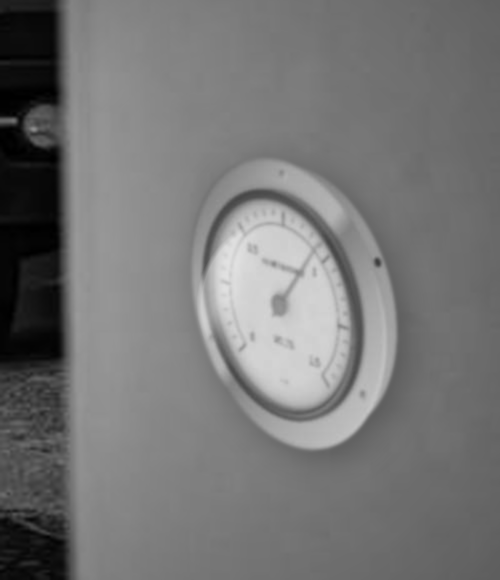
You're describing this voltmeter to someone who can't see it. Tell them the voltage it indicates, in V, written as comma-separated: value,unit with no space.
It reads 0.95,V
